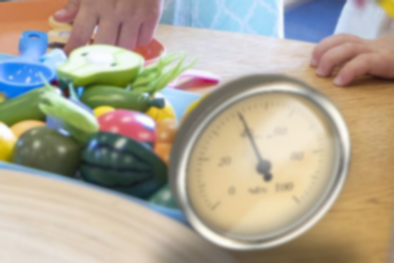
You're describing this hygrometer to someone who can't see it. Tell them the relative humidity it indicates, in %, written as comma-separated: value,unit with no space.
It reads 40,%
